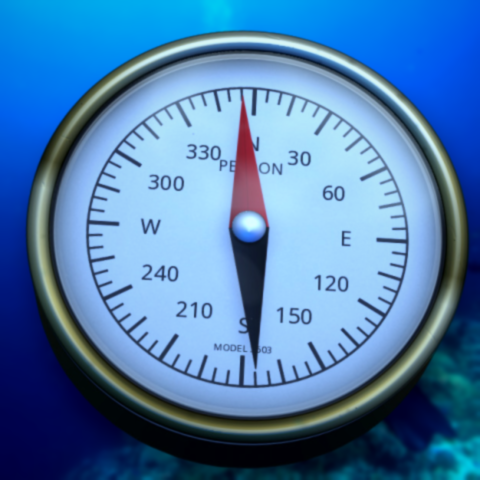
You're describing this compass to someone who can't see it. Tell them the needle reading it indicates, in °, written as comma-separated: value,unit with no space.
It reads 355,°
